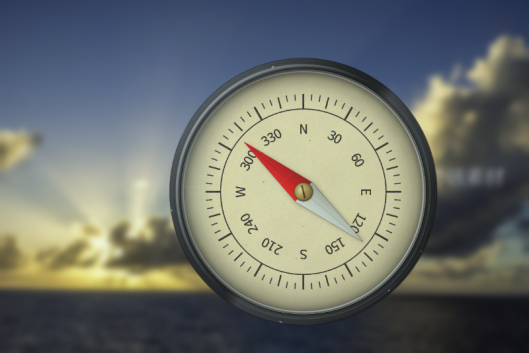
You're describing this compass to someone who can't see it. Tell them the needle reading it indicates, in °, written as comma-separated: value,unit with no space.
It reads 310,°
